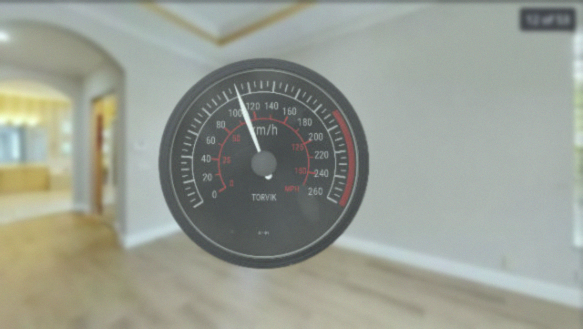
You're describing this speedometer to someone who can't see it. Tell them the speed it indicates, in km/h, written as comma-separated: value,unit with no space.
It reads 110,km/h
